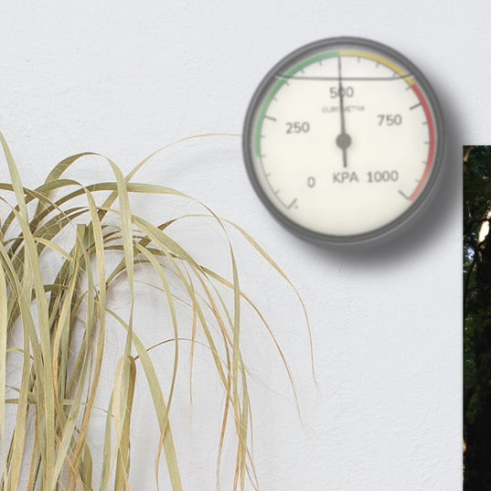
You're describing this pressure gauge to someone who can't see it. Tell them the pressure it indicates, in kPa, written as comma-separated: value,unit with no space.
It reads 500,kPa
